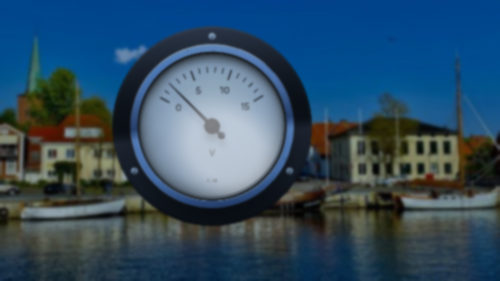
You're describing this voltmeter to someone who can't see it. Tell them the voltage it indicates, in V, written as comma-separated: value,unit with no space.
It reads 2,V
